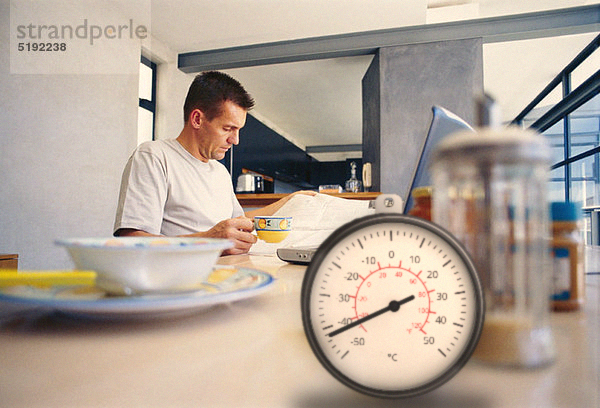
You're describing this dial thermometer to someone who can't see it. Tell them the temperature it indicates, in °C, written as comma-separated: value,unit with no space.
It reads -42,°C
